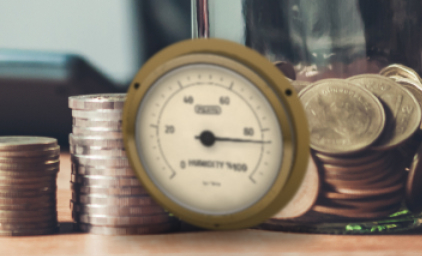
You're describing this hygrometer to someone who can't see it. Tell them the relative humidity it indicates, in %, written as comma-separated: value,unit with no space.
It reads 84,%
